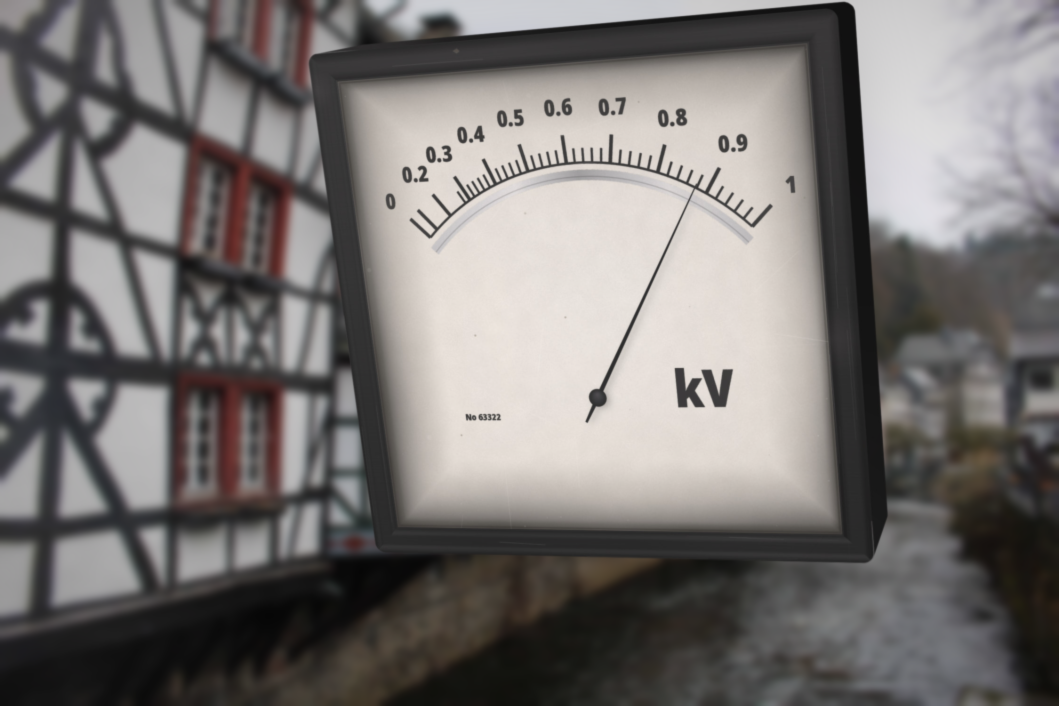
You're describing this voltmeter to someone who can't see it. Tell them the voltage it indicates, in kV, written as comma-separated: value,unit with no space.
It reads 0.88,kV
